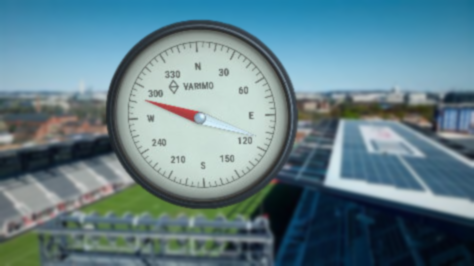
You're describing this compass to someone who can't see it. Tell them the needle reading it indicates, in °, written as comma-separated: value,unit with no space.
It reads 290,°
